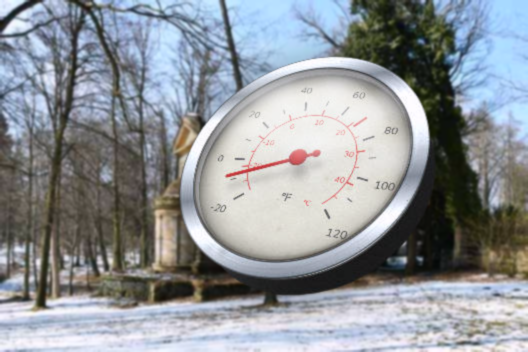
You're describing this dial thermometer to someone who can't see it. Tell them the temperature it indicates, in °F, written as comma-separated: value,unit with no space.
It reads -10,°F
